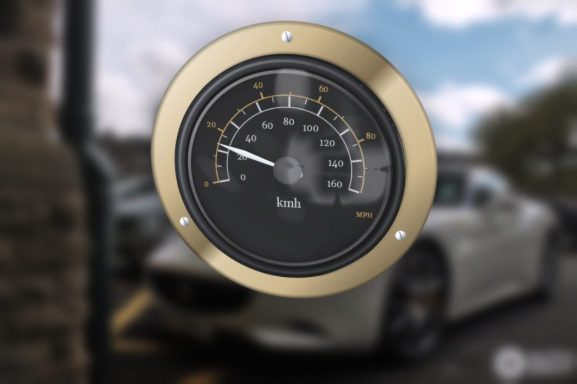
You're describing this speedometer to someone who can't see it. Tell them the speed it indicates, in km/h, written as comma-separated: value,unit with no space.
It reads 25,km/h
